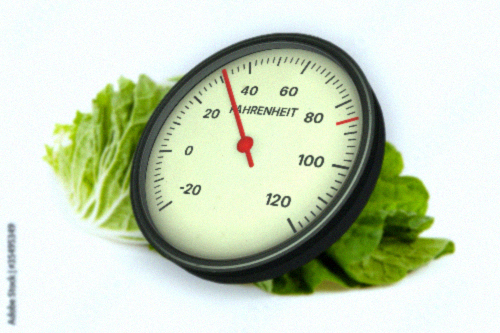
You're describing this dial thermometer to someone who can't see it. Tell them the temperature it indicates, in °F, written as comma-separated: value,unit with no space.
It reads 32,°F
